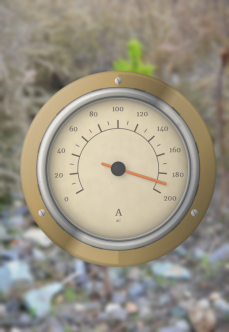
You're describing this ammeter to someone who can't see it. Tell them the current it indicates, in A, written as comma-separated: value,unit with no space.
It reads 190,A
